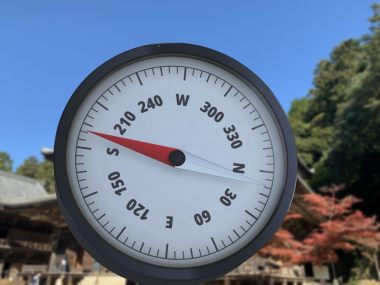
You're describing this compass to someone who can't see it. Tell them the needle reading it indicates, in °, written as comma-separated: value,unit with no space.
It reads 190,°
